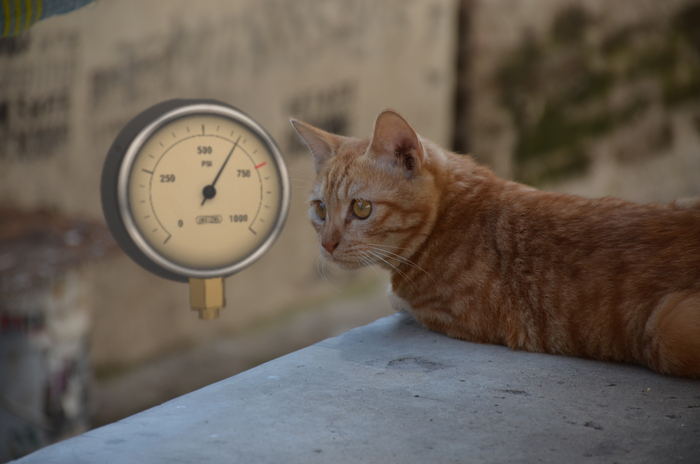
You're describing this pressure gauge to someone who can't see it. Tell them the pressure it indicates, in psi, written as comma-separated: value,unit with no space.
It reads 625,psi
